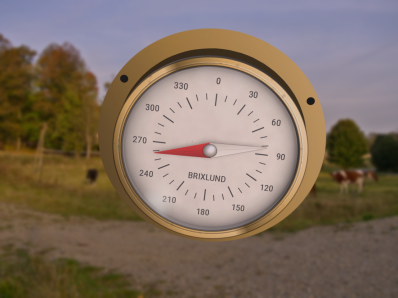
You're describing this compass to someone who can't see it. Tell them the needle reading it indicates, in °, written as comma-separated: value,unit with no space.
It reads 260,°
